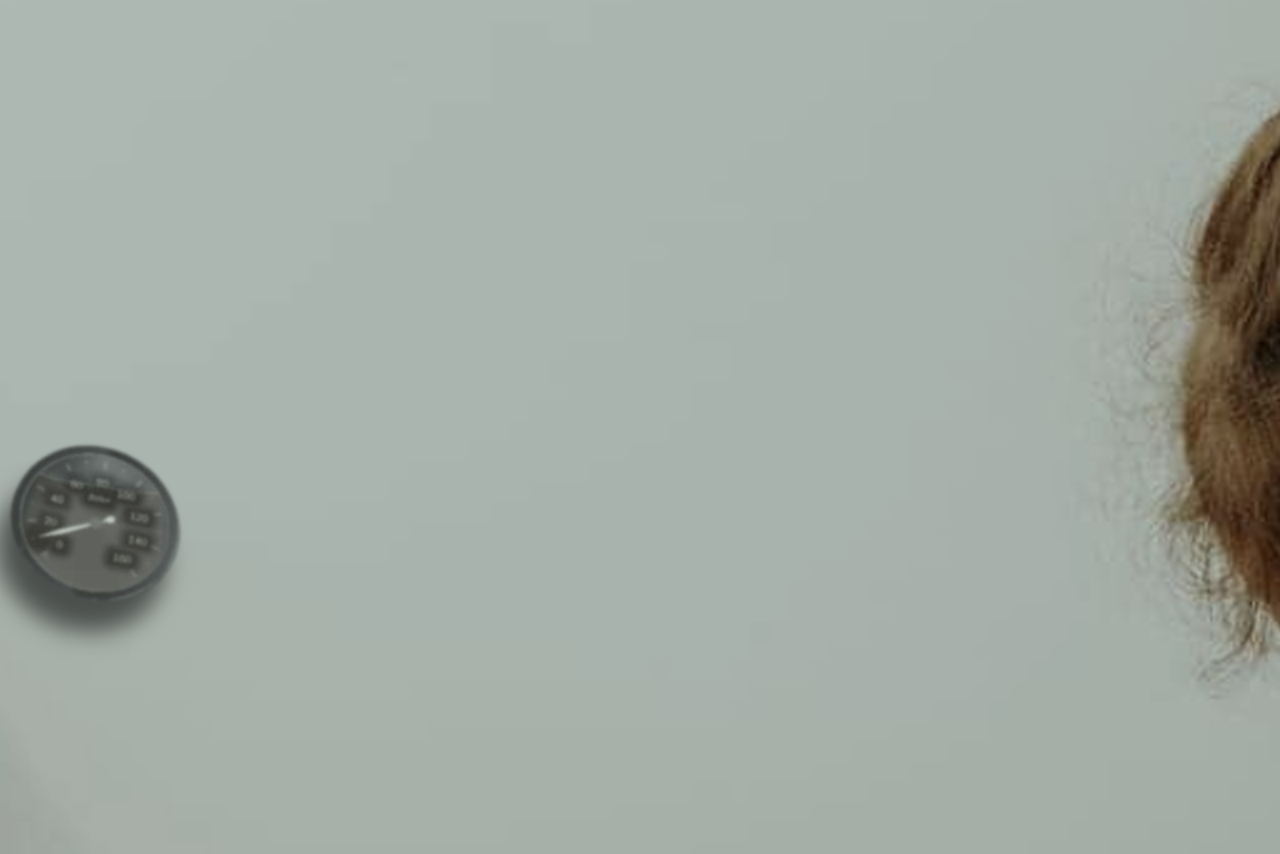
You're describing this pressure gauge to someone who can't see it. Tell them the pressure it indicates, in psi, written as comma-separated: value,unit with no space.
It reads 10,psi
